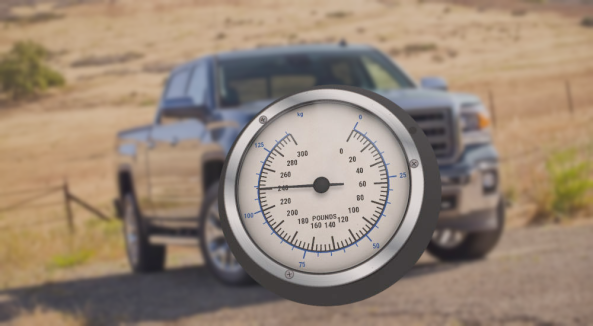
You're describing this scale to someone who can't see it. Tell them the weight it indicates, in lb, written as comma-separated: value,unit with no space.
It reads 240,lb
